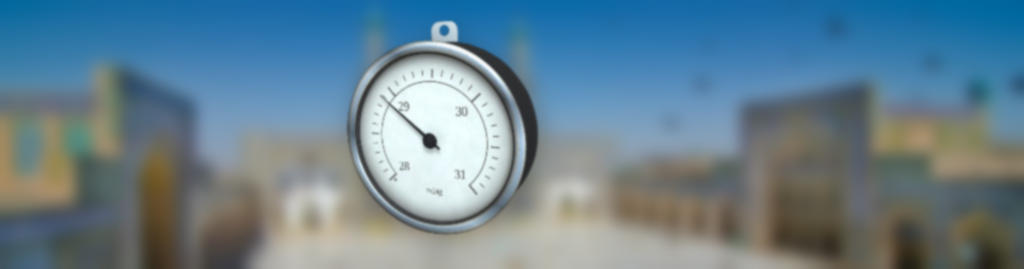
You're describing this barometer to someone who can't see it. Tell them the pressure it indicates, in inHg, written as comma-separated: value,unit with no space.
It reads 28.9,inHg
